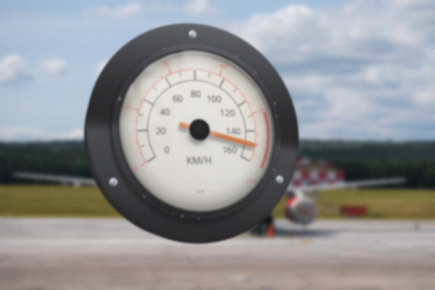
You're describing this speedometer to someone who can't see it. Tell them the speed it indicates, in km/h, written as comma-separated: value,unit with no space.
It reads 150,km/h
